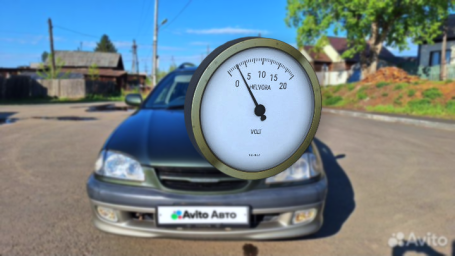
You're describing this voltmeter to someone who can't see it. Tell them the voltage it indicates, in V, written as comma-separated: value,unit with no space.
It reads 2.5,V
